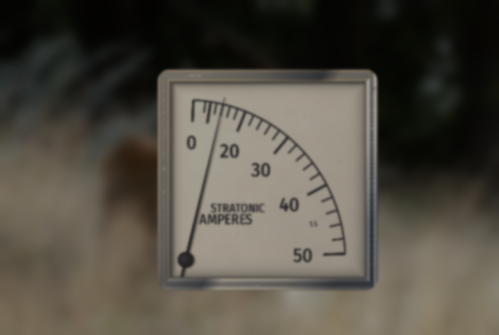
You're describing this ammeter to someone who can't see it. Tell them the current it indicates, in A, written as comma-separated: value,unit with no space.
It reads 14,A
